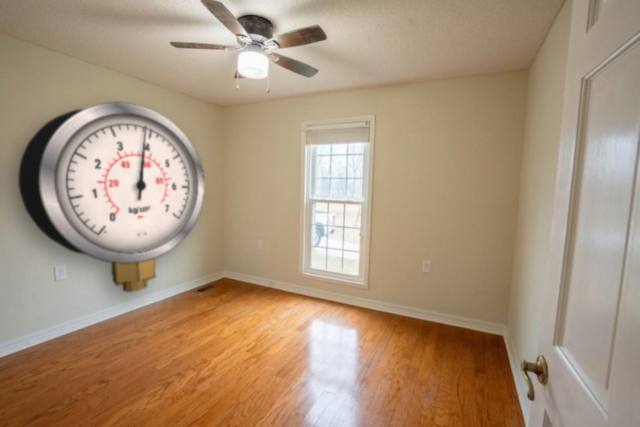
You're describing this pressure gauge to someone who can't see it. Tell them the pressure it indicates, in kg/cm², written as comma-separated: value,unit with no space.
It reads 3.8,kg/cm²
